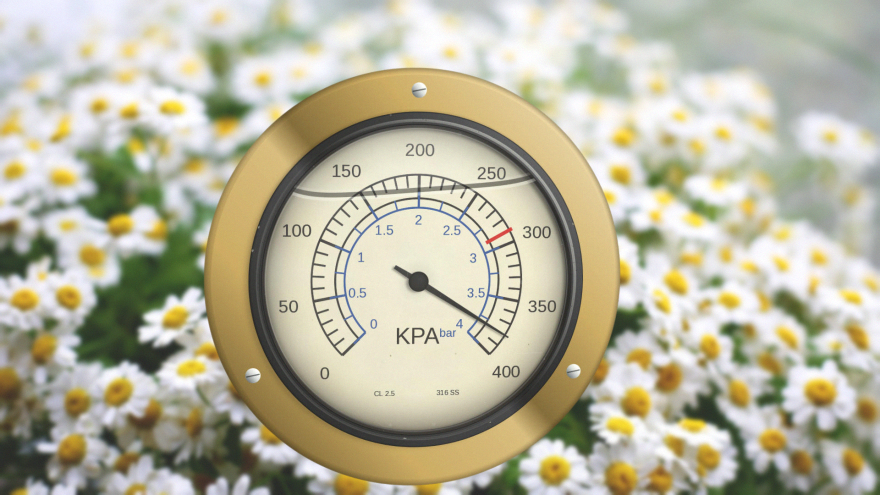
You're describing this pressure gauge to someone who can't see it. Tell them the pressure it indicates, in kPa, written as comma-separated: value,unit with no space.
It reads 380,kPa
